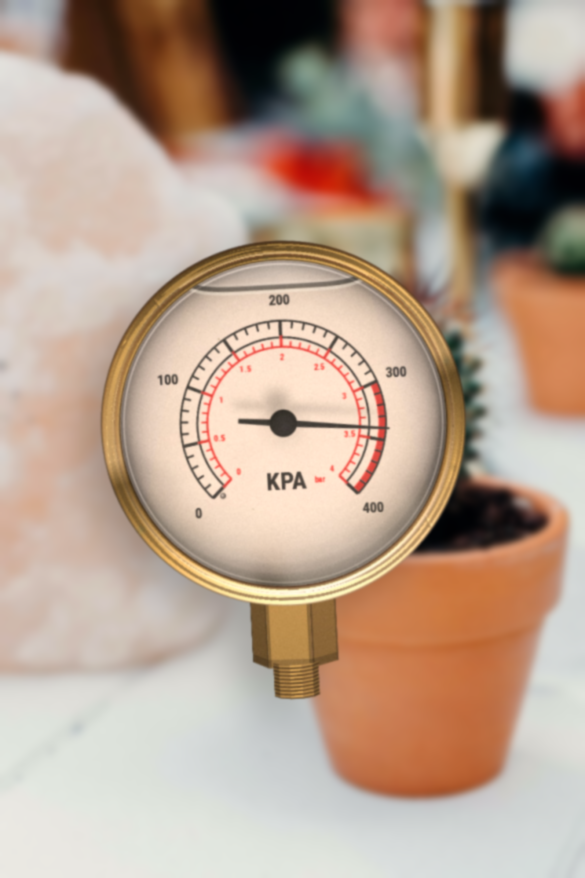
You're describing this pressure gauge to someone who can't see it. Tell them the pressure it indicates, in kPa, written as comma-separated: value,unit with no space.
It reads 340,kPa
